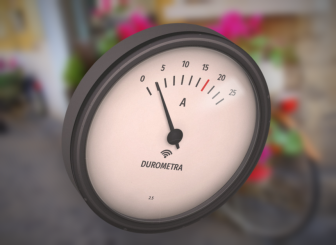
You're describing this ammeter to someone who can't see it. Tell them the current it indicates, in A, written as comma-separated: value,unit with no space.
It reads 2.5,A
